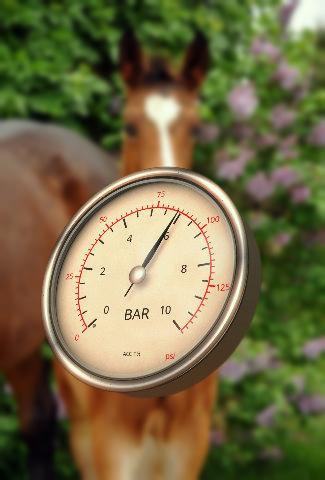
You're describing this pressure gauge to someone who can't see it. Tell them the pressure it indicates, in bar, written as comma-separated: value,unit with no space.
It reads 6,bar
